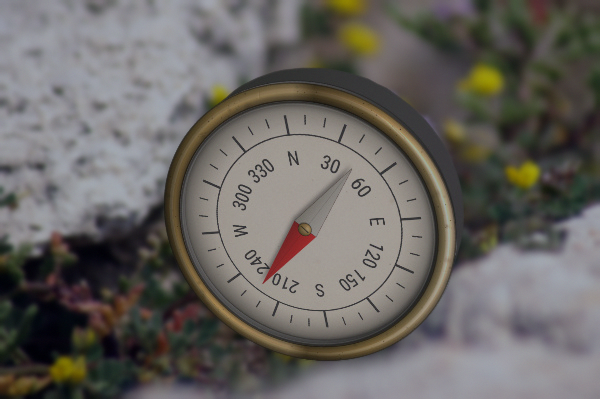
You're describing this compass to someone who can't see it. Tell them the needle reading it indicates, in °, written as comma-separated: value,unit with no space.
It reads 225,°
